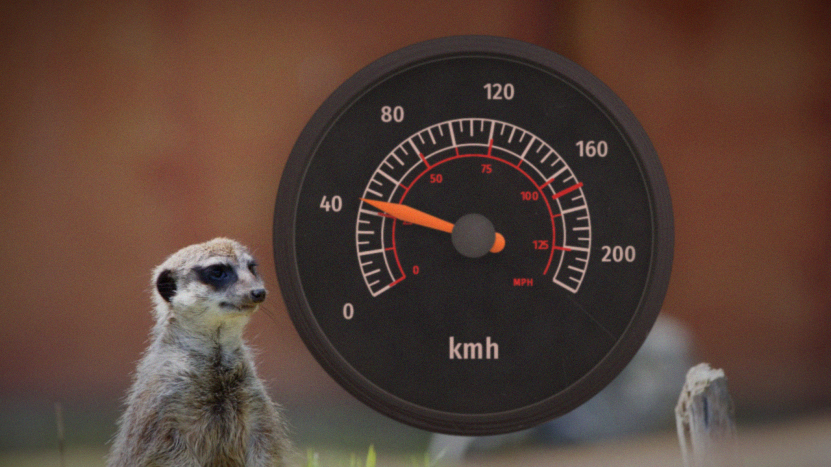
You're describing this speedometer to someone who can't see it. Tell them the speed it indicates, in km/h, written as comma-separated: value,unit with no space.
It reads 45,km/h
